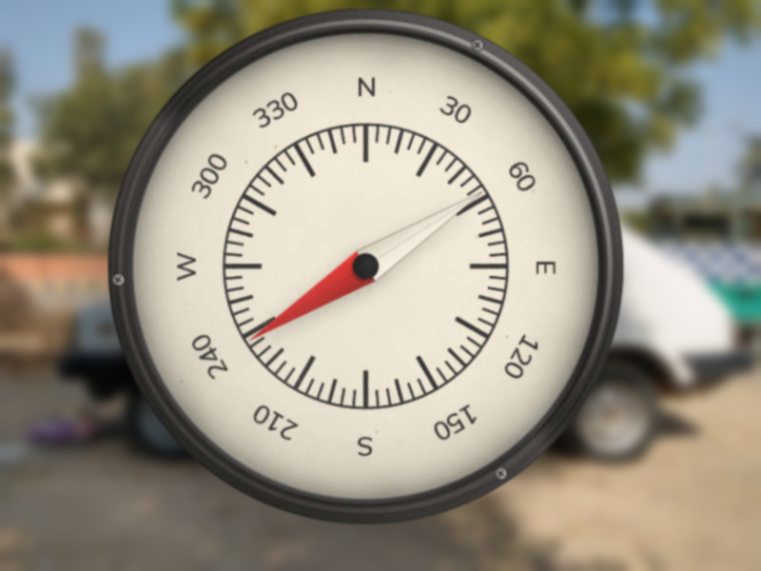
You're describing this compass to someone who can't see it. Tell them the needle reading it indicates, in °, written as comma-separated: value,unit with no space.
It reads 237.5,°
